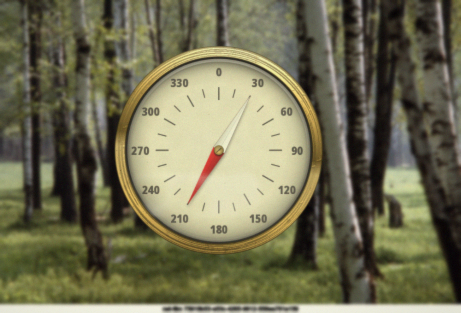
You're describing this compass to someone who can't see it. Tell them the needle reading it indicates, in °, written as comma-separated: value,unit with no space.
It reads 210,°
